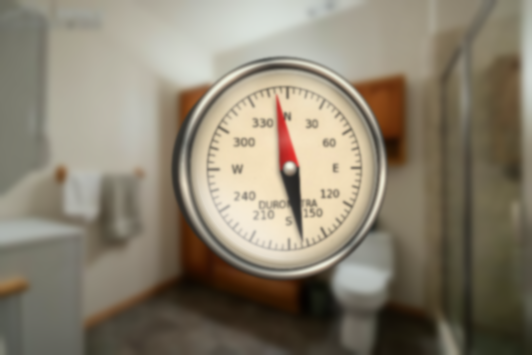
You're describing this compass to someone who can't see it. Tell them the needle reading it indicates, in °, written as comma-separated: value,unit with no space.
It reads 350,°
